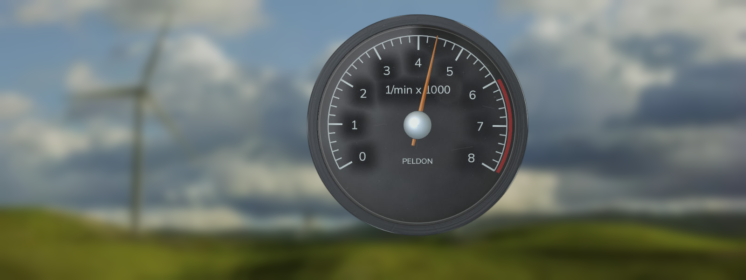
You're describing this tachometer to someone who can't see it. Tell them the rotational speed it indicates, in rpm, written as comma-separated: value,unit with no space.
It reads 4400,rpm
